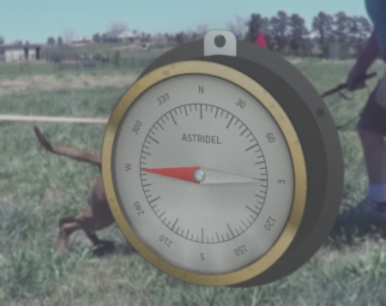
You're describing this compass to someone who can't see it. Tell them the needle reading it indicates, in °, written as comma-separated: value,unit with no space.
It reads 270,°
